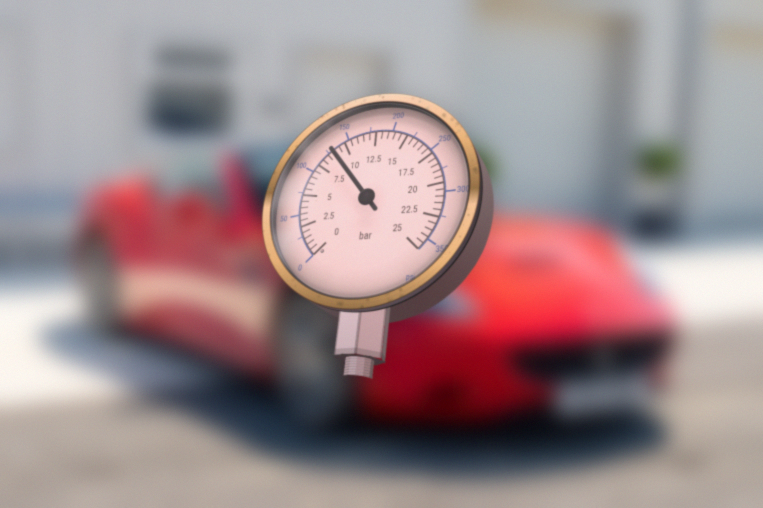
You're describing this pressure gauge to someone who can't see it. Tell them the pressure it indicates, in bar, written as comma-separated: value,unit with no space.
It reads 9,bar
